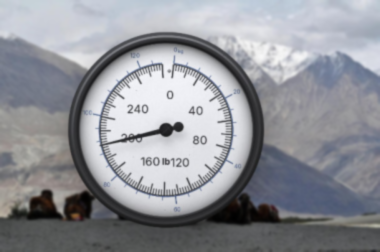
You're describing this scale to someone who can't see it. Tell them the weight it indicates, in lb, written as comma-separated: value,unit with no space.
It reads 200,lb
